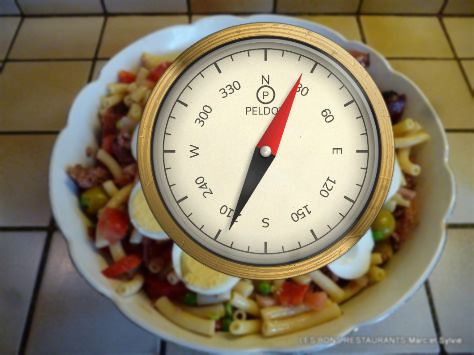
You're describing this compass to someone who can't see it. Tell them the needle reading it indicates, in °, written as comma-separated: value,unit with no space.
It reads 25,°
